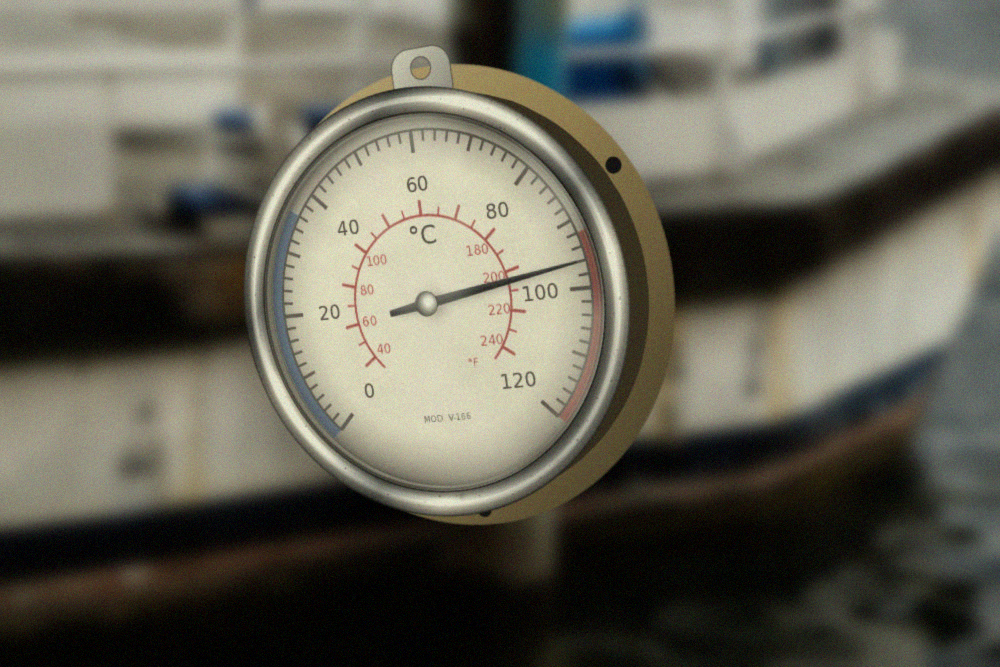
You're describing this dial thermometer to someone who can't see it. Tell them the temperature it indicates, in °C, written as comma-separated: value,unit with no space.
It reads 96,°C
